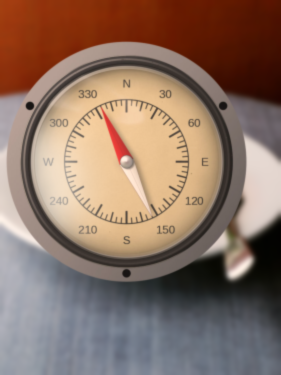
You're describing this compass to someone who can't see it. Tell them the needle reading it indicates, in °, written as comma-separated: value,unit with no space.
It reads 335,°
